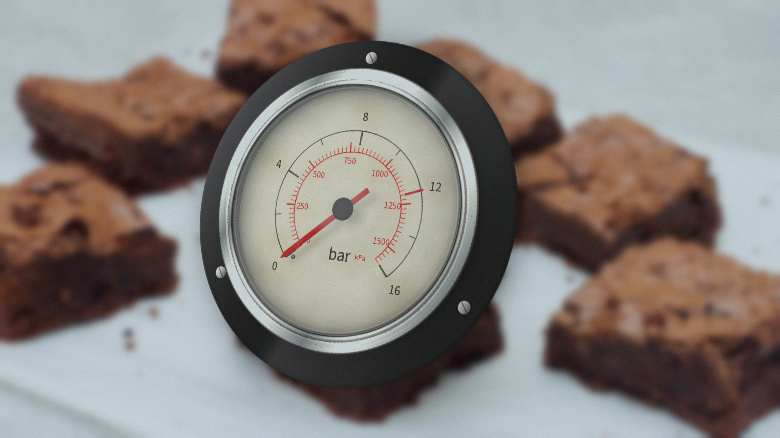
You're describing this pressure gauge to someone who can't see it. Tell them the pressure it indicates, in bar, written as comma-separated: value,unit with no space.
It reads 0,bar
